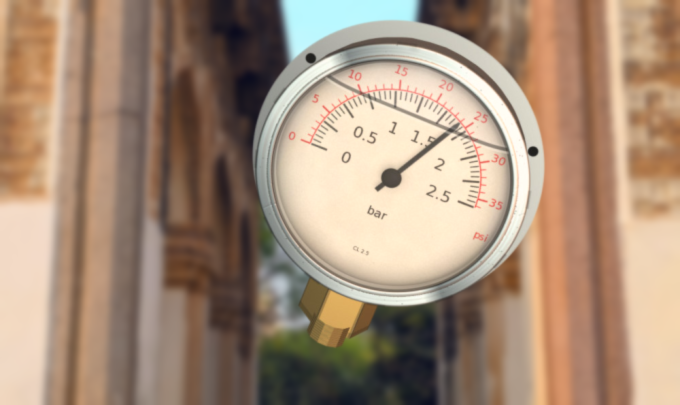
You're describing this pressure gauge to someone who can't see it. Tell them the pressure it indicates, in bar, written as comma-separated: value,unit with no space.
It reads 1.65,bar
